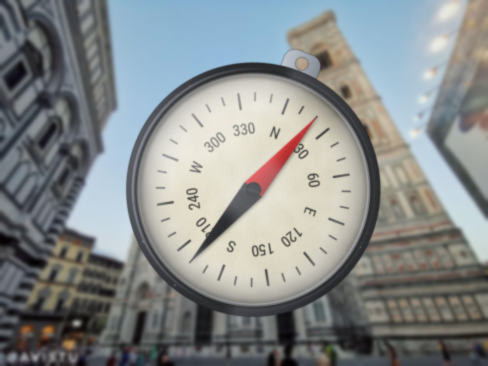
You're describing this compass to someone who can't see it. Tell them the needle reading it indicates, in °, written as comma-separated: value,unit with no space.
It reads 20,°
